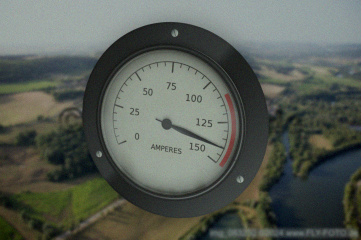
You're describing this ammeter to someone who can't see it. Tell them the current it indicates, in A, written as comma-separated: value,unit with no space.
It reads 140,A
